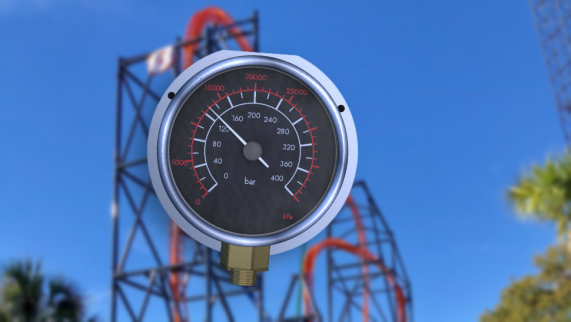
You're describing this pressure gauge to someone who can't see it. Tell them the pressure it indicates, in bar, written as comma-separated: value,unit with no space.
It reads 130,bar
